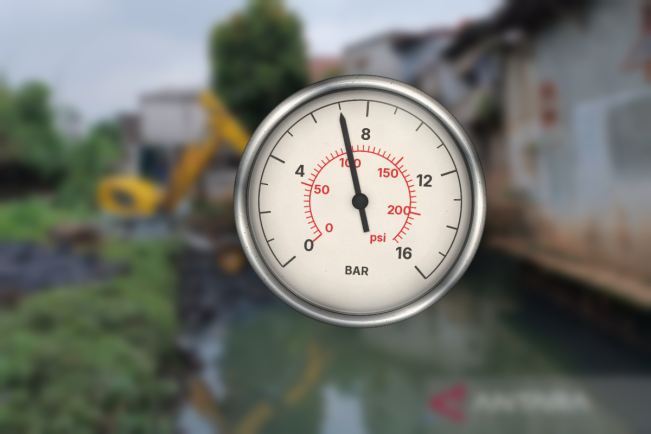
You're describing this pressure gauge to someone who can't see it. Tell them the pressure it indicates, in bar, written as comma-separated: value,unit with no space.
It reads 7,bar
